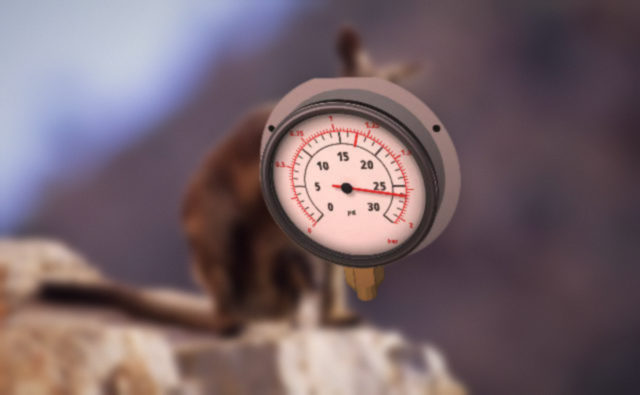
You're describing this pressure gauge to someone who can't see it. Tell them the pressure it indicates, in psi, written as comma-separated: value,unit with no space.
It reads 26,psi
